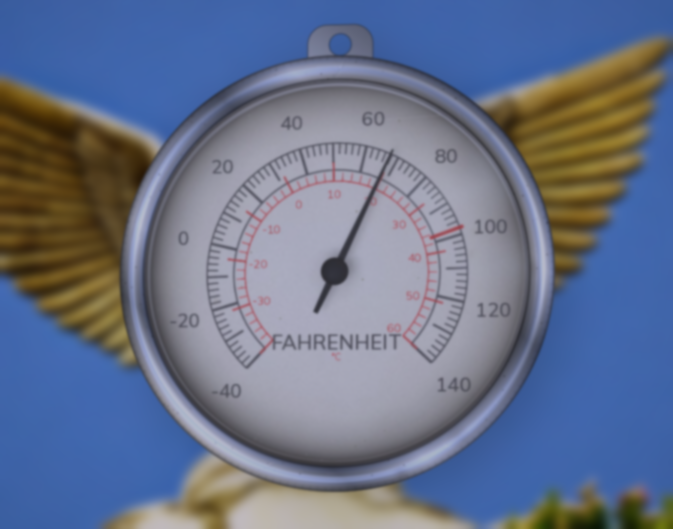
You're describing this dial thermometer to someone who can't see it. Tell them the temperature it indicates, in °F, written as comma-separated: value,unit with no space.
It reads 68,°F
